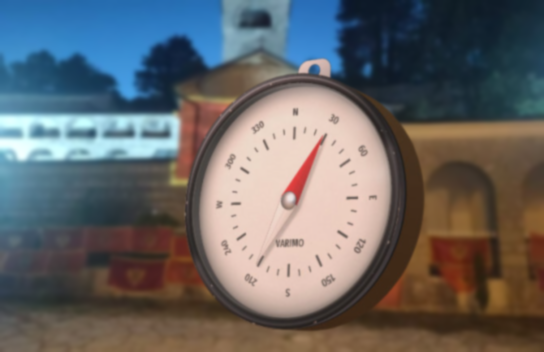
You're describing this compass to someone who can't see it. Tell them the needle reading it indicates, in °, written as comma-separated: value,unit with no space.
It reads 30,°
